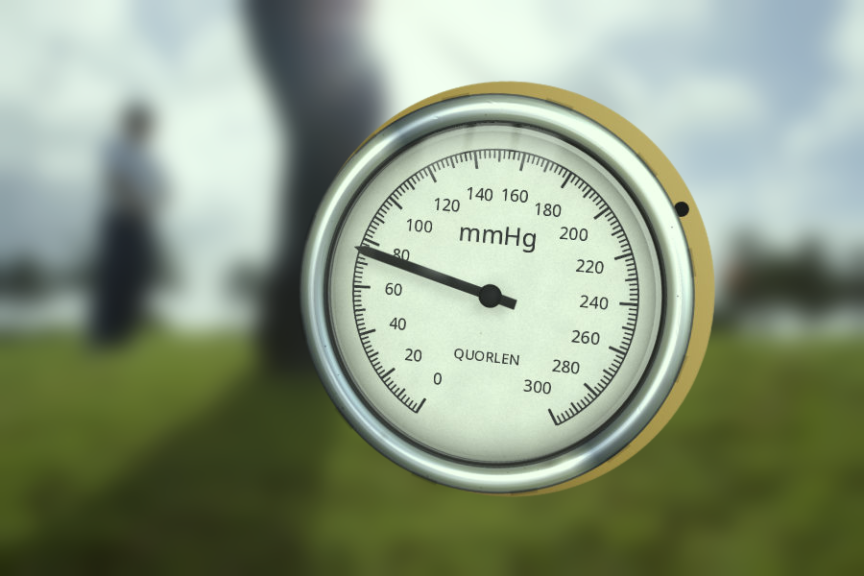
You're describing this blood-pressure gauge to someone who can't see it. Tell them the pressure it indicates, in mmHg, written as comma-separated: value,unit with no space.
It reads 76,mmHg
